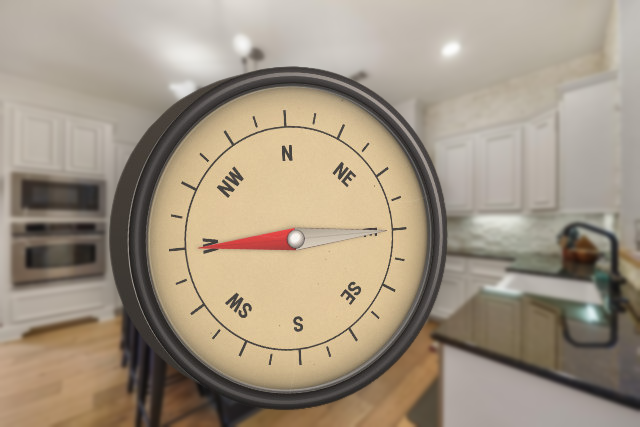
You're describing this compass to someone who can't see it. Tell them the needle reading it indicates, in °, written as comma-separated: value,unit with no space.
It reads 270,°
